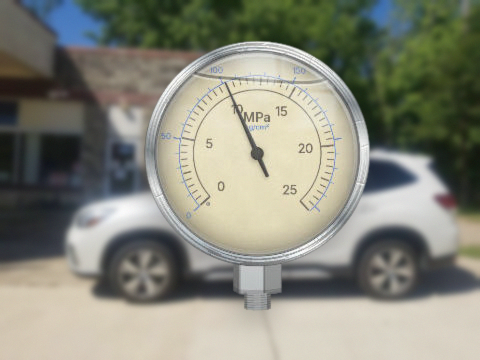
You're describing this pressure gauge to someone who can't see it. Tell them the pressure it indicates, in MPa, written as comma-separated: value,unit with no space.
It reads 10,MPa
